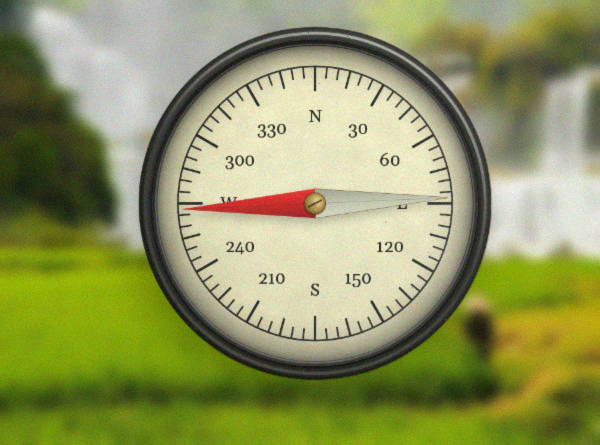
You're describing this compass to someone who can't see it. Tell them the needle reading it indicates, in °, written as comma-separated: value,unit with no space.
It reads 267.5,°
